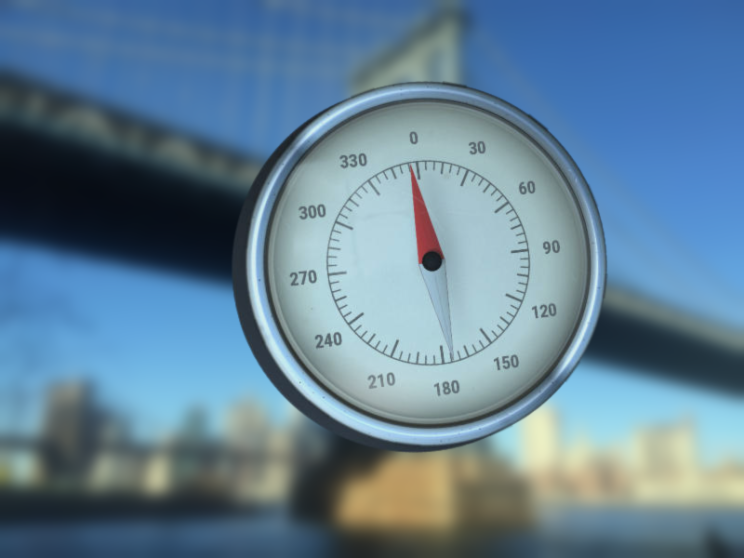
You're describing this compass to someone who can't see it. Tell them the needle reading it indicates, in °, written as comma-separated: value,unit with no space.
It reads 355,°
